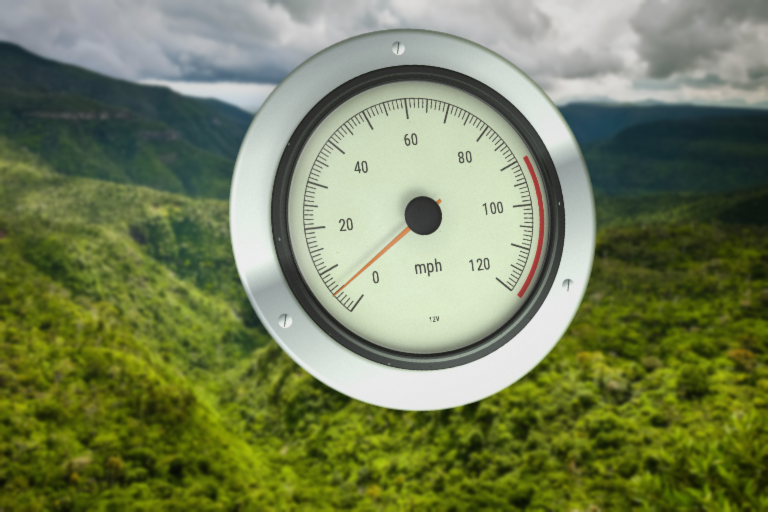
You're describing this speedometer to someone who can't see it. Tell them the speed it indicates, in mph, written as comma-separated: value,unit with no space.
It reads 5,mph
